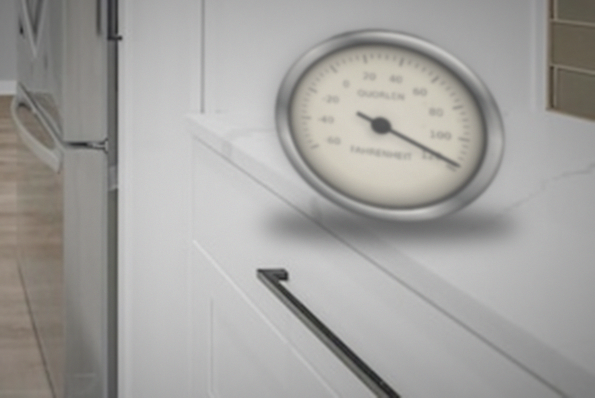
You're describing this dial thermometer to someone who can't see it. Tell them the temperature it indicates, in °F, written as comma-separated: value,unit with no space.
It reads 116,°F
